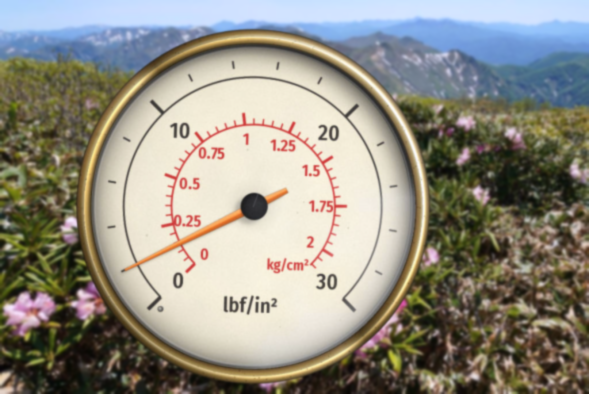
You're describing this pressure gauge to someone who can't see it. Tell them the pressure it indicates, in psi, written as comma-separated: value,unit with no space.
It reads 2,psi
